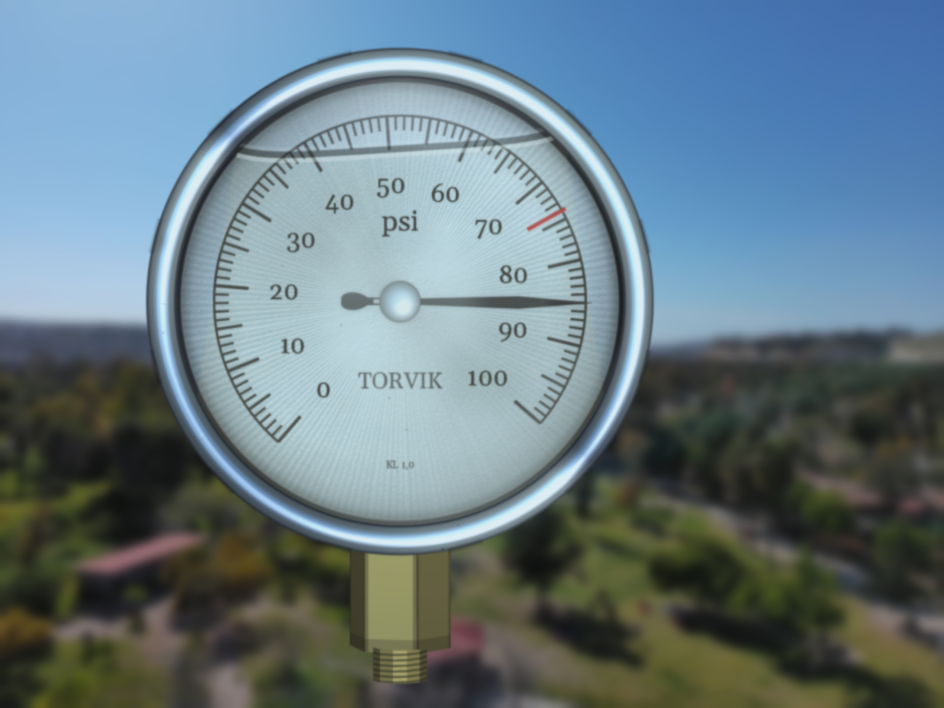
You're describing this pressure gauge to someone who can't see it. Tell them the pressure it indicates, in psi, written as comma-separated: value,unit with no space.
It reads 85,psi
